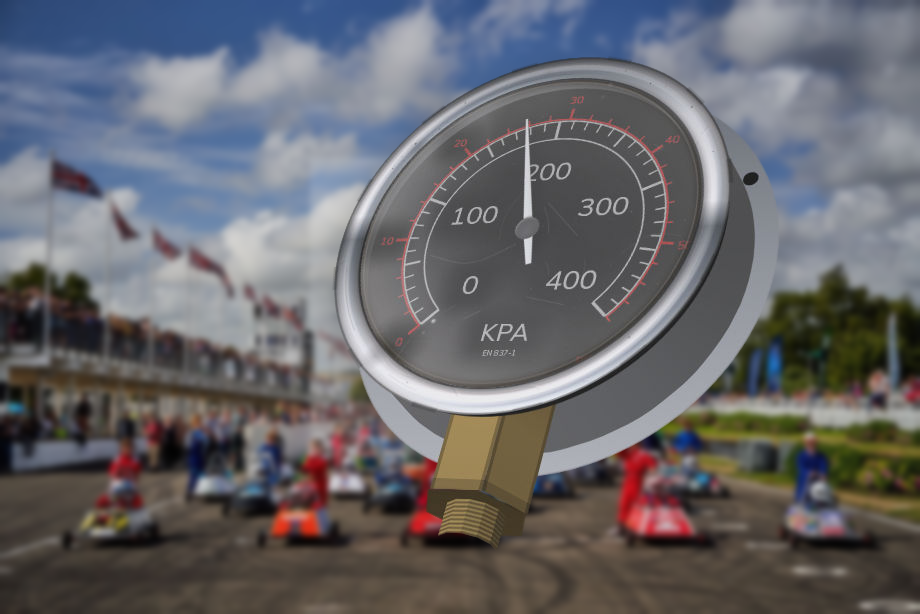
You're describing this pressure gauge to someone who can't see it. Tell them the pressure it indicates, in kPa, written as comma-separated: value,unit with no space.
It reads 180,kPa
